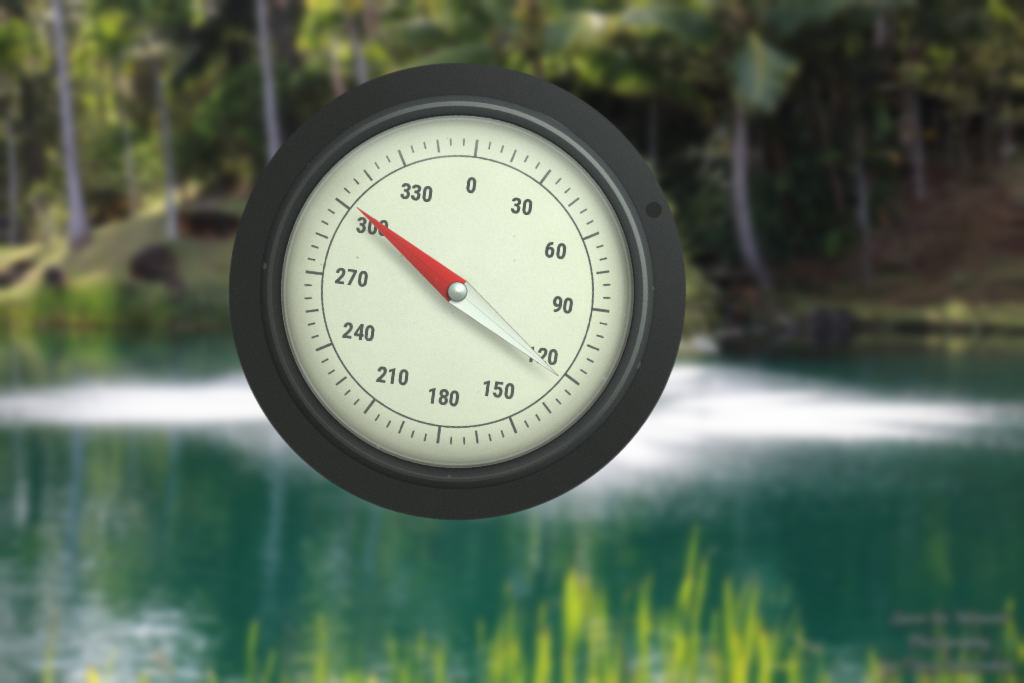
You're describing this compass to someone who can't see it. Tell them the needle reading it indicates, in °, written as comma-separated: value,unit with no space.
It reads 302.5,°
